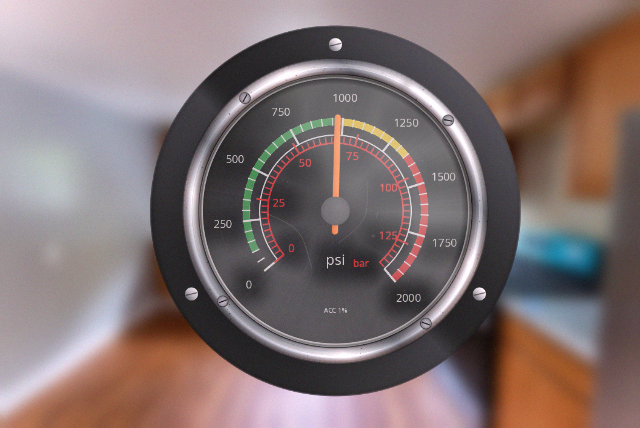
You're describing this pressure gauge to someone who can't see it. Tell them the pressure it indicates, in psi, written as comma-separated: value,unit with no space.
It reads 975,psi
